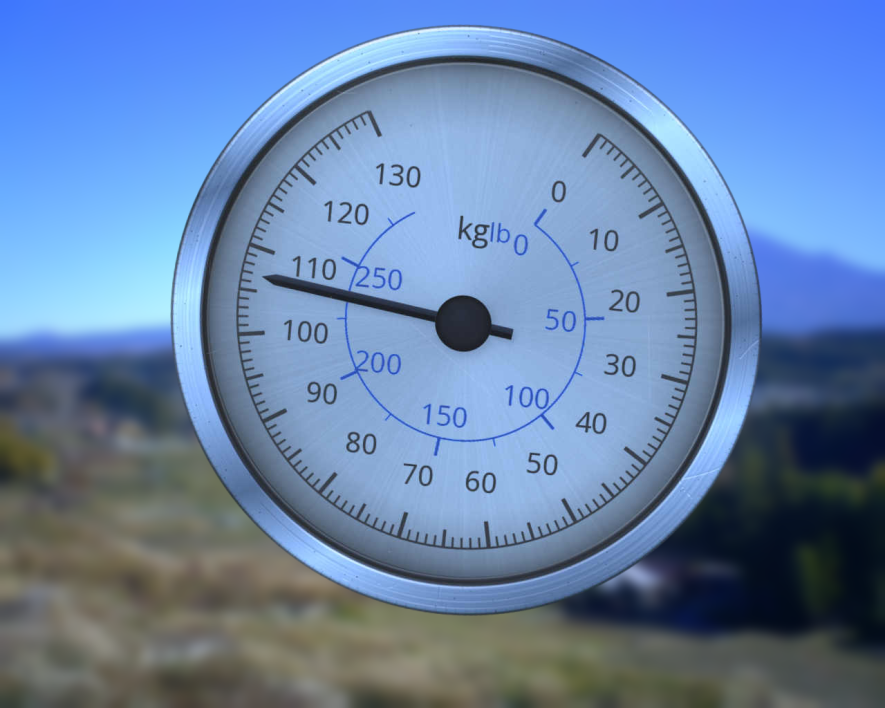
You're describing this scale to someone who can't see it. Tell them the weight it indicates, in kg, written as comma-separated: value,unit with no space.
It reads 107,kg
